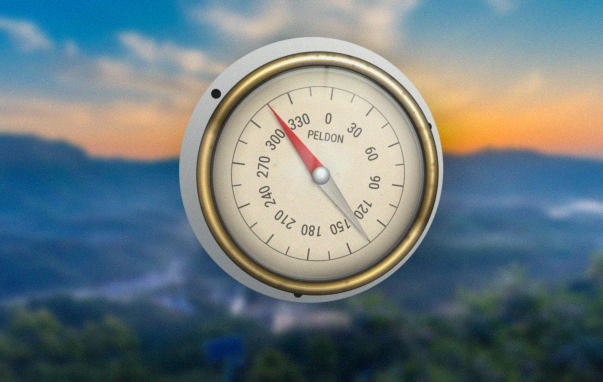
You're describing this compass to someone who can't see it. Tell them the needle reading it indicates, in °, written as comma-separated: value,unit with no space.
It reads 315,°
